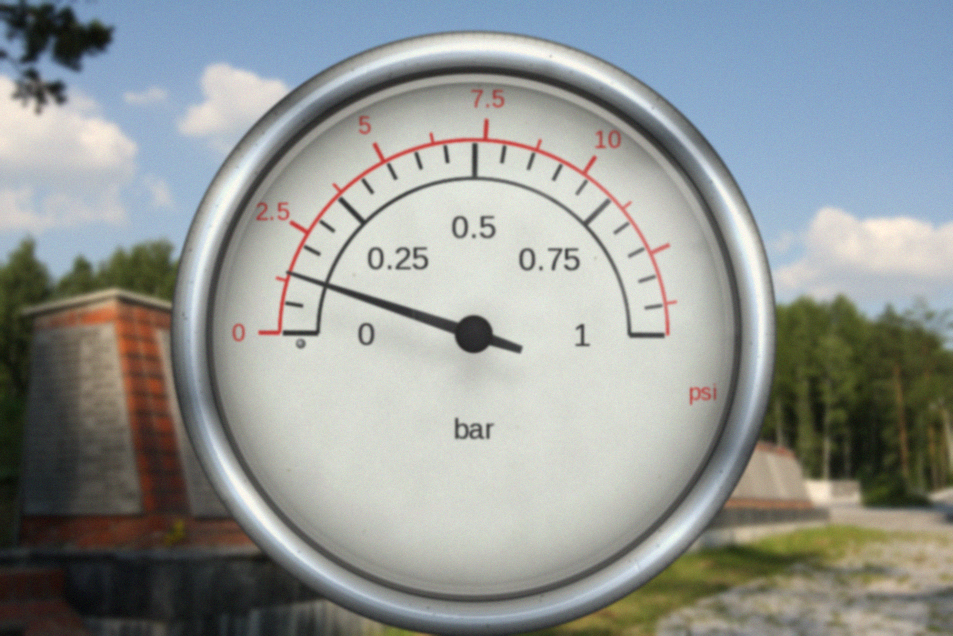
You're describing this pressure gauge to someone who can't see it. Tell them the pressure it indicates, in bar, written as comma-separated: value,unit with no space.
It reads 0.1,bar
